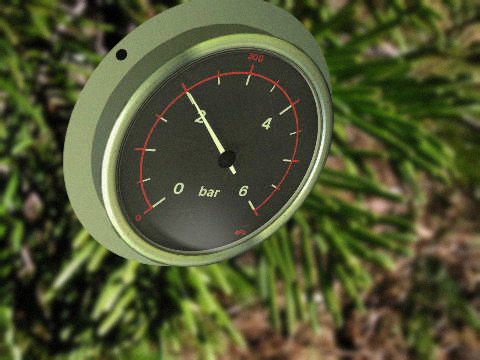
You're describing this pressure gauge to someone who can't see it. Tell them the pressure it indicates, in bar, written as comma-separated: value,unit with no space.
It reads 2,bar
